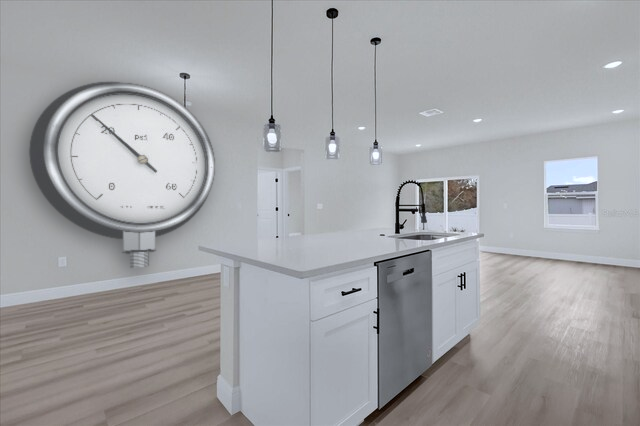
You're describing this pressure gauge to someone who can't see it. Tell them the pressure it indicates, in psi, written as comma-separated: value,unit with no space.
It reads 20,psi
